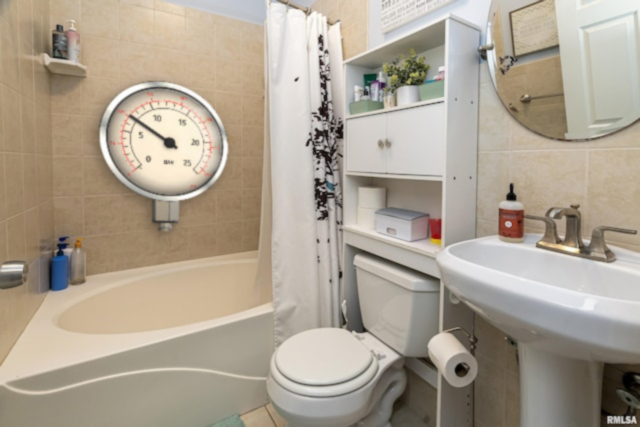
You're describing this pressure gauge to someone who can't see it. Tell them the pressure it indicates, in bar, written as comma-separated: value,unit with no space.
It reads 7,bar
